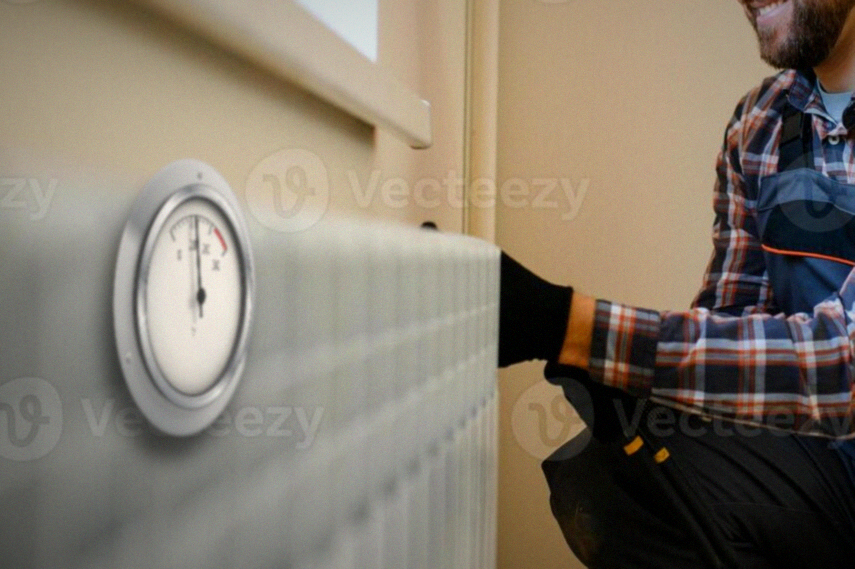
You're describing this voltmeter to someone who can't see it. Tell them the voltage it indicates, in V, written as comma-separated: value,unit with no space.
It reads 10,V
